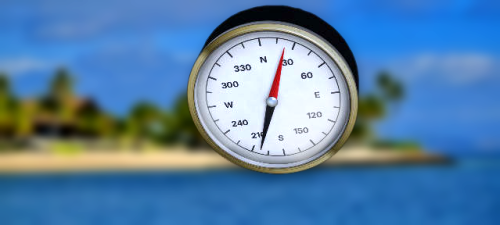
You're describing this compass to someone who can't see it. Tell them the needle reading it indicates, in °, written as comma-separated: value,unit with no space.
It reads 22.5,°
